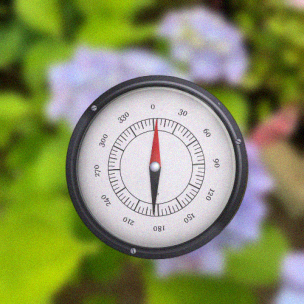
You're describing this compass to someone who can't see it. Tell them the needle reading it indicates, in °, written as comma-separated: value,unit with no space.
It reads 5,°
